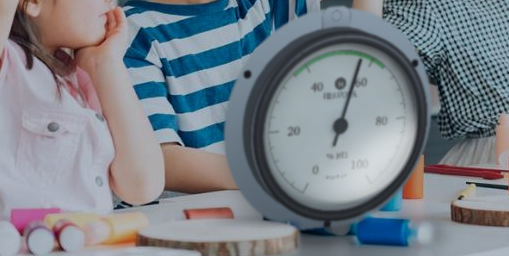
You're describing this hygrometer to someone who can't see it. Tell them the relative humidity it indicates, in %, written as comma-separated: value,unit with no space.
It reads 56,%
